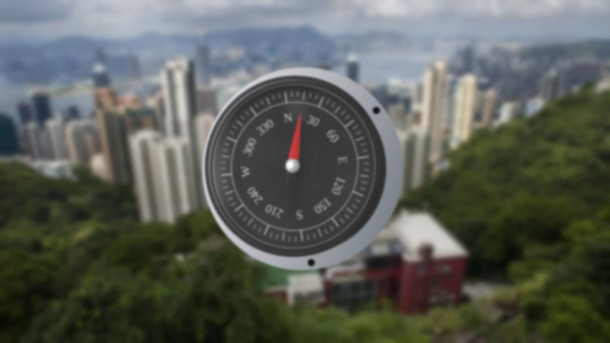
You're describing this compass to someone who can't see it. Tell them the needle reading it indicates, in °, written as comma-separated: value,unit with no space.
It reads 15,°
